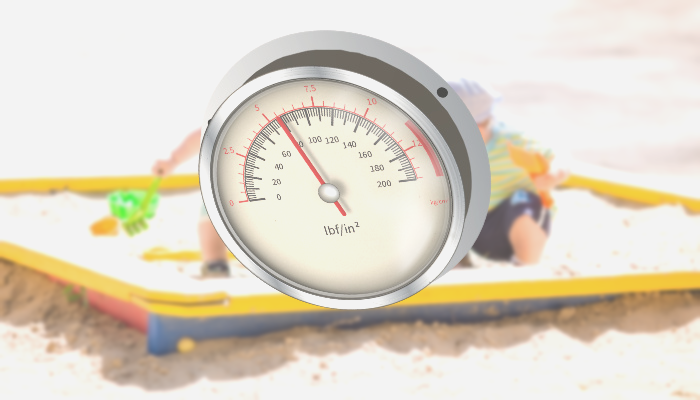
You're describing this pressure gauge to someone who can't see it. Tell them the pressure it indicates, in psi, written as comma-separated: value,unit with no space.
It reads 80,psi
